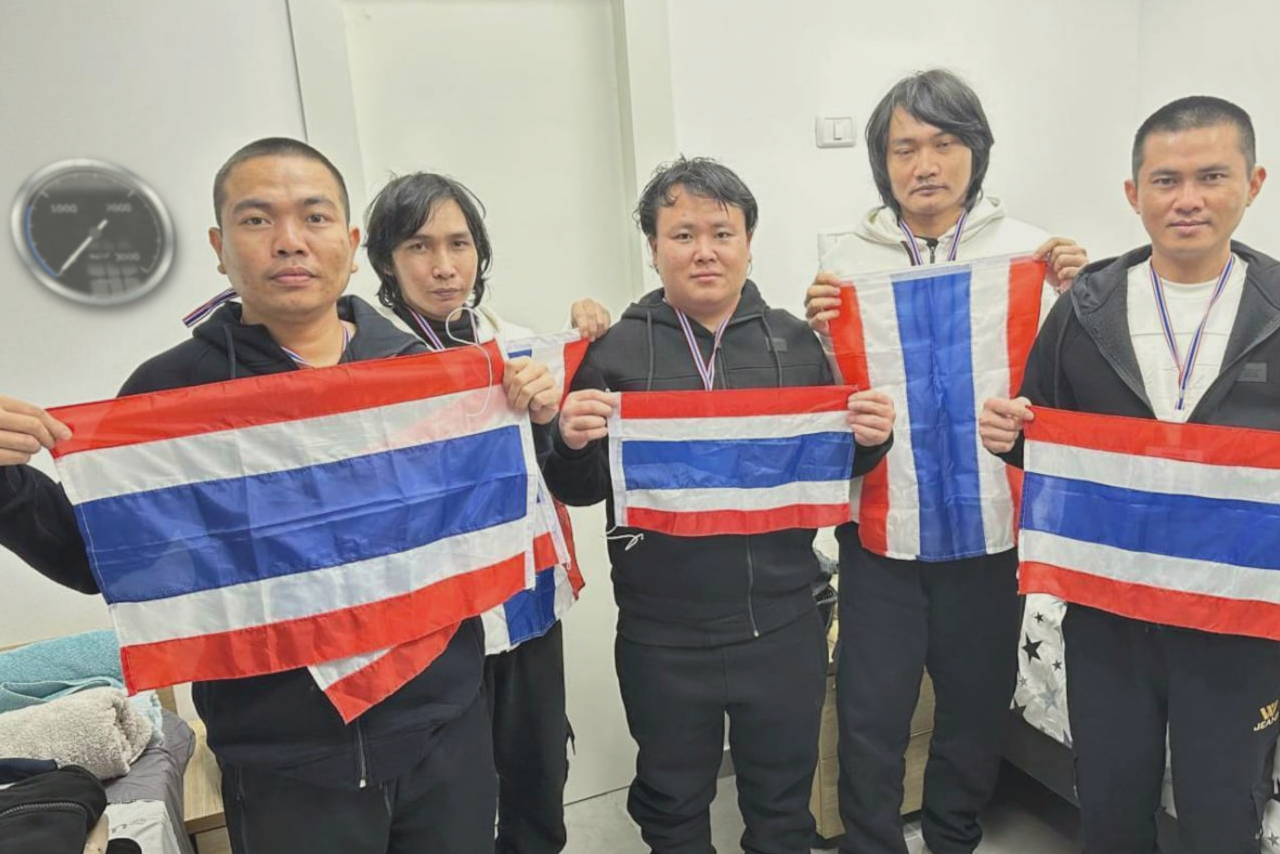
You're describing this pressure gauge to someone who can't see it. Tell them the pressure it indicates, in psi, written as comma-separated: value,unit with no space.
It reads 0,psi
